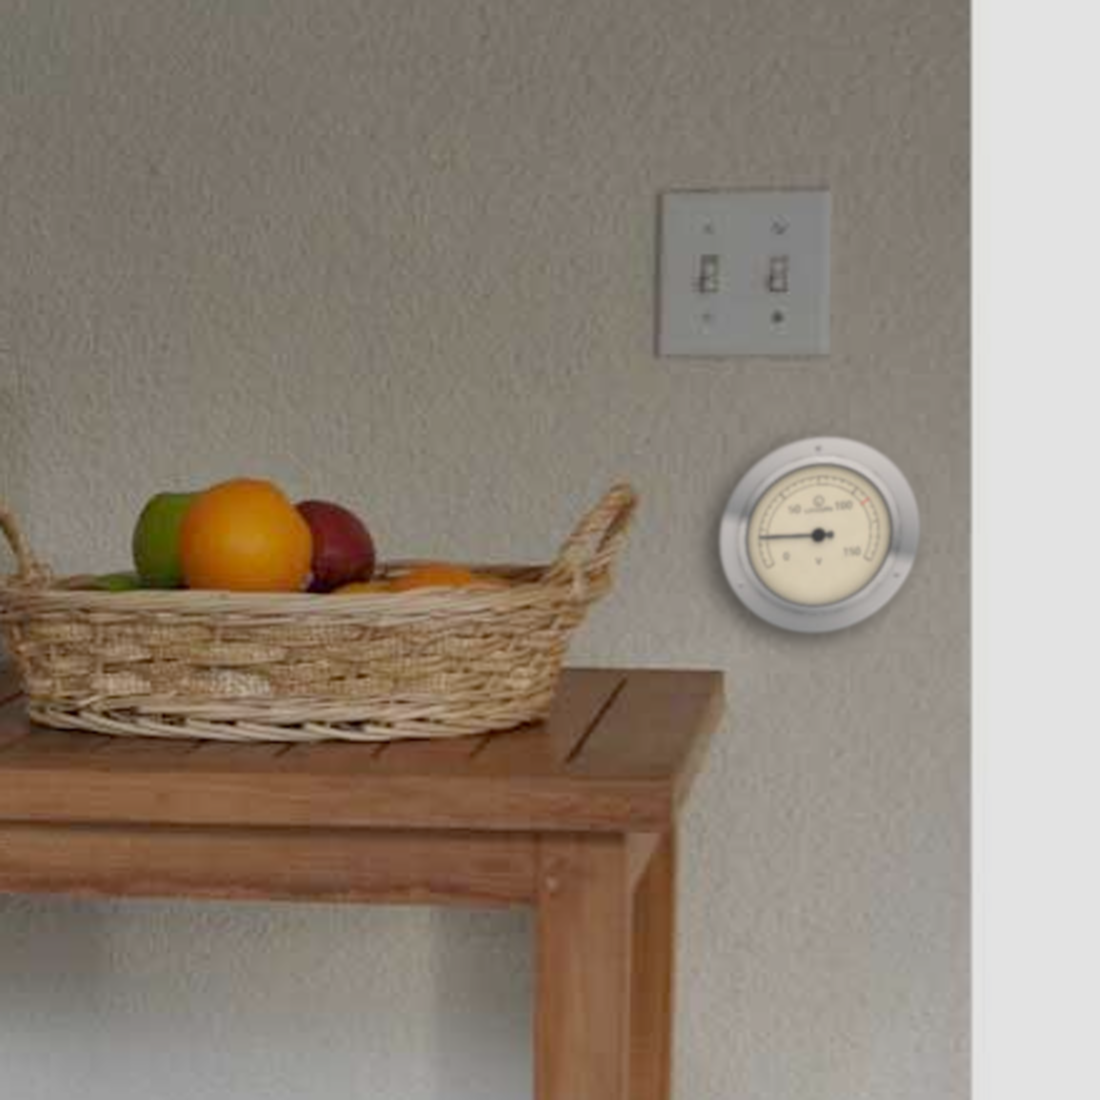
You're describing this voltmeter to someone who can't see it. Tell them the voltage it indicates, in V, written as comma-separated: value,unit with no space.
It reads 20,V
